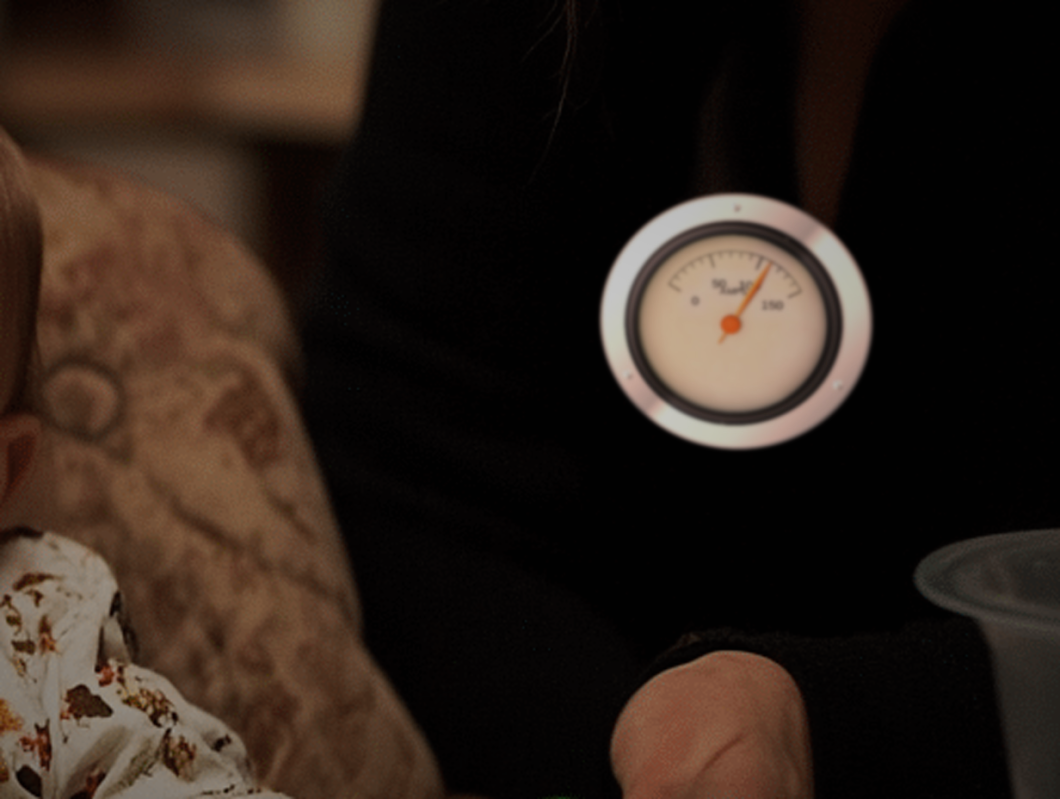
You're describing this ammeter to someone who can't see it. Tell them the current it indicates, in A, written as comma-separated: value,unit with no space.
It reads 110,A
